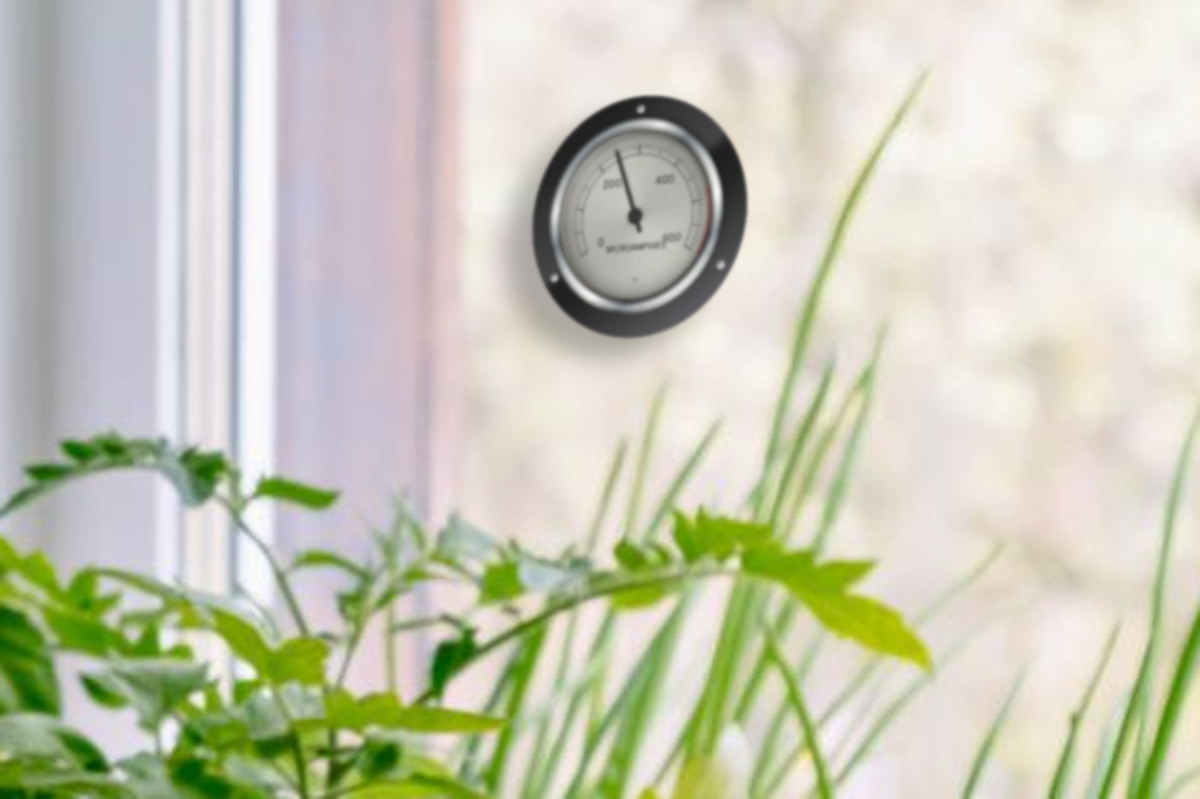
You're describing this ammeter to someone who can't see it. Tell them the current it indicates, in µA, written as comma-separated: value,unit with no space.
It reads 250,µA
